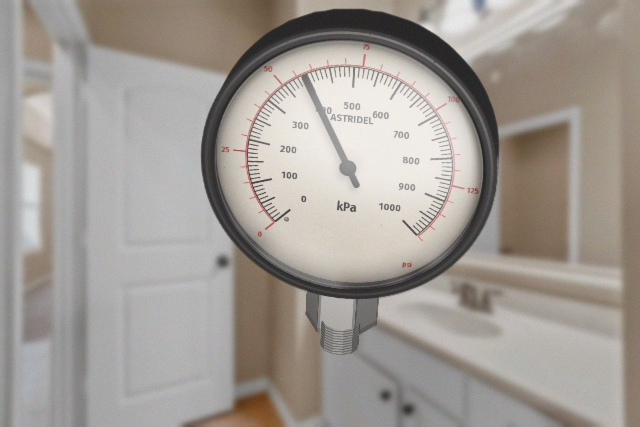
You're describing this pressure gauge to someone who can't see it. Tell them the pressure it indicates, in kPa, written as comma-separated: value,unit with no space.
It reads 400,kPa
